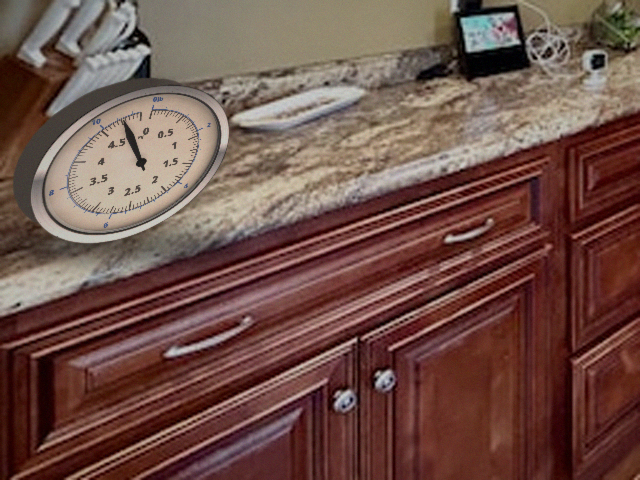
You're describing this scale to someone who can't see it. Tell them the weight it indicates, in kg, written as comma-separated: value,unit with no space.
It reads 4.75,kg
